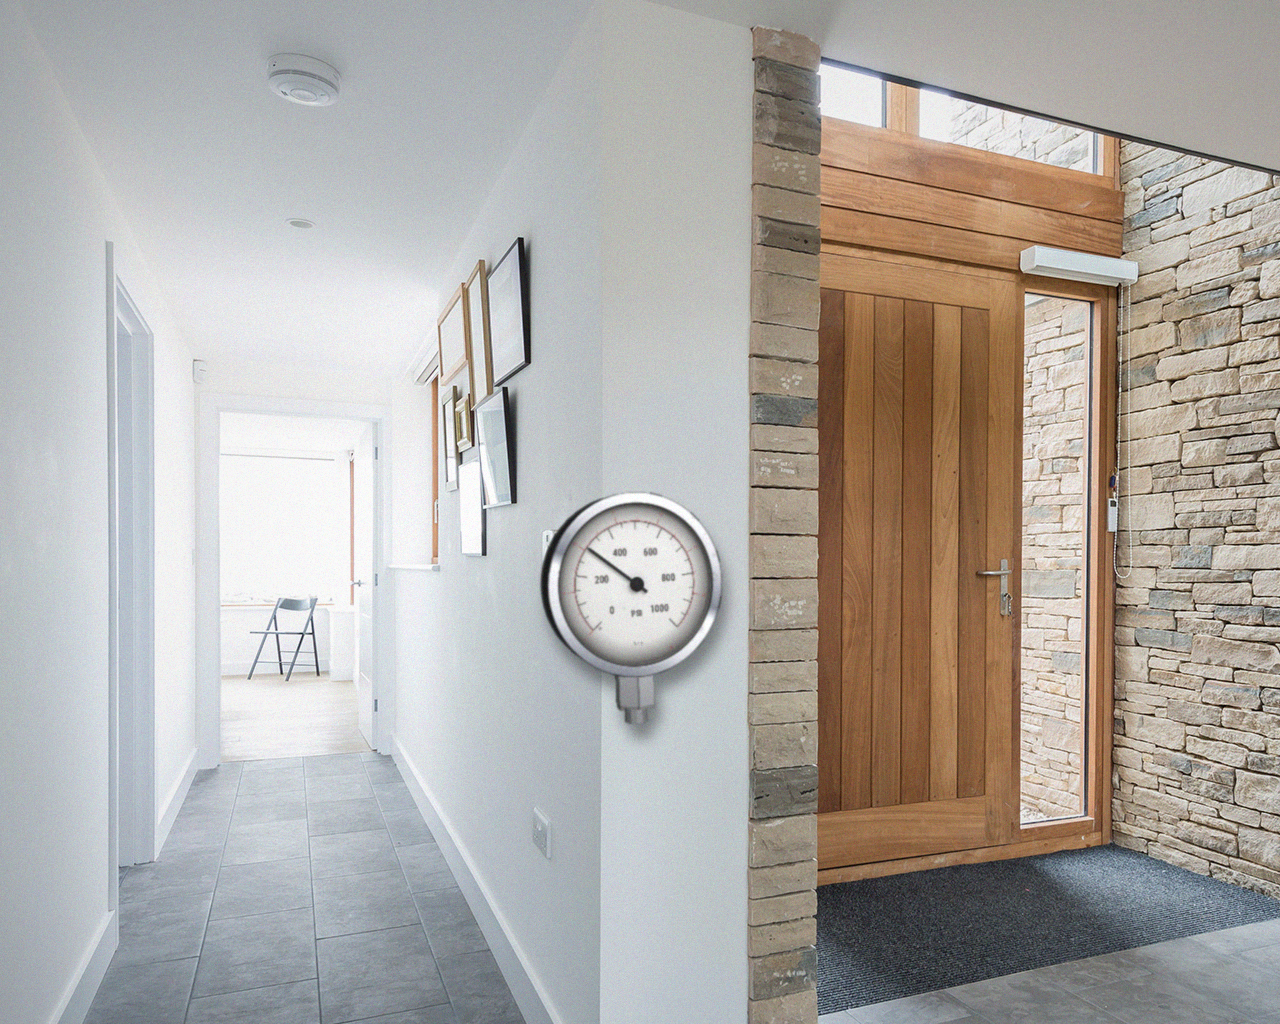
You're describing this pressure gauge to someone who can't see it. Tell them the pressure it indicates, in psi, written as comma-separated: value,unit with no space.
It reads 300,psi
